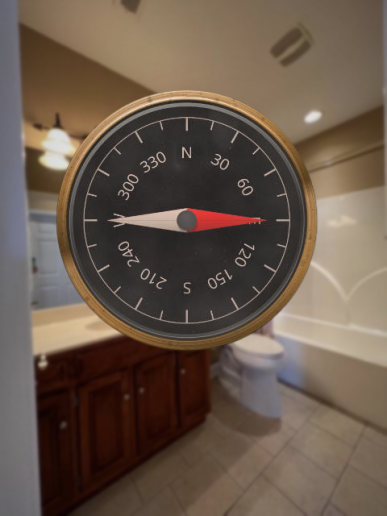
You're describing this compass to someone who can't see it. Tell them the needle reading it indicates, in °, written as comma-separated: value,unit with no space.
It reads 90,°
